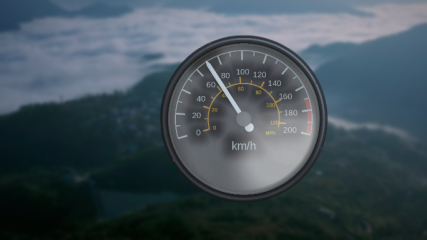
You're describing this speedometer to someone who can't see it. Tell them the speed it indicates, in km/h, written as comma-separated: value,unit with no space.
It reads 70,km/h
